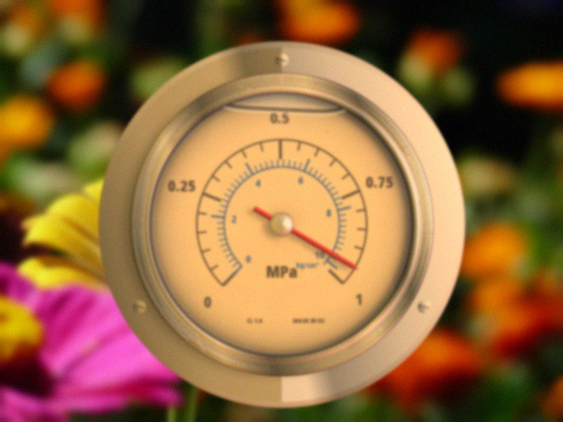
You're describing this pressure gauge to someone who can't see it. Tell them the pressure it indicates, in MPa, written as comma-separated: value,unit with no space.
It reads 0.95,MPa
